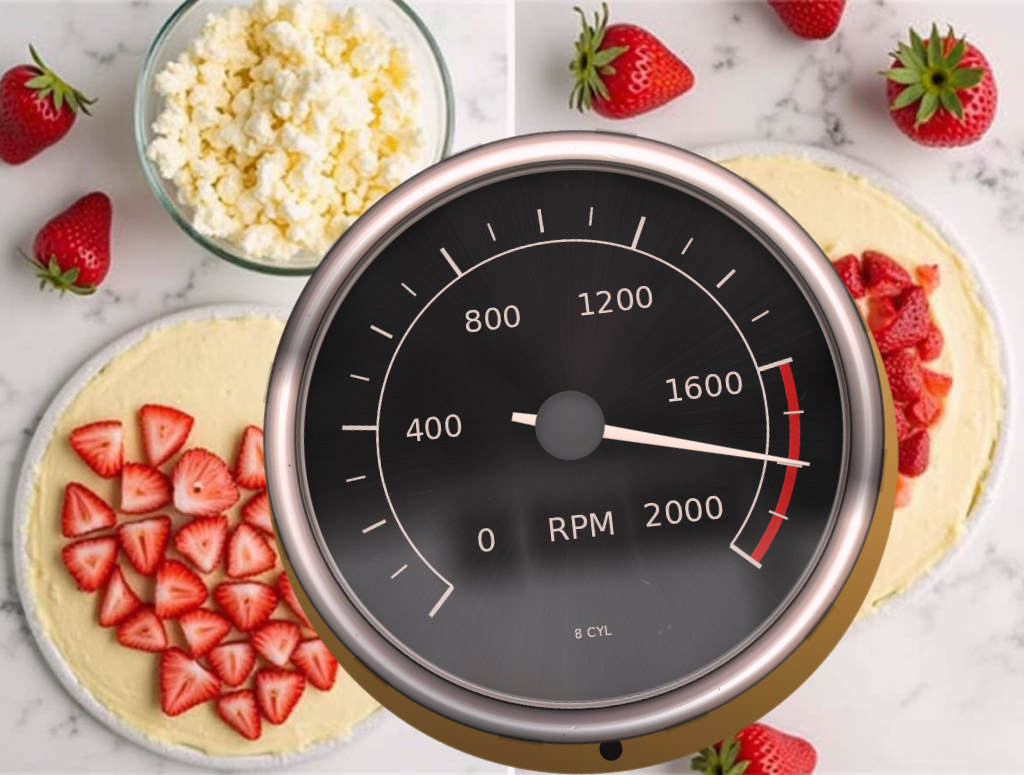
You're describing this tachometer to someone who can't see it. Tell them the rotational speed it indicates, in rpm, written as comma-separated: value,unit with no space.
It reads 1800,rpm
